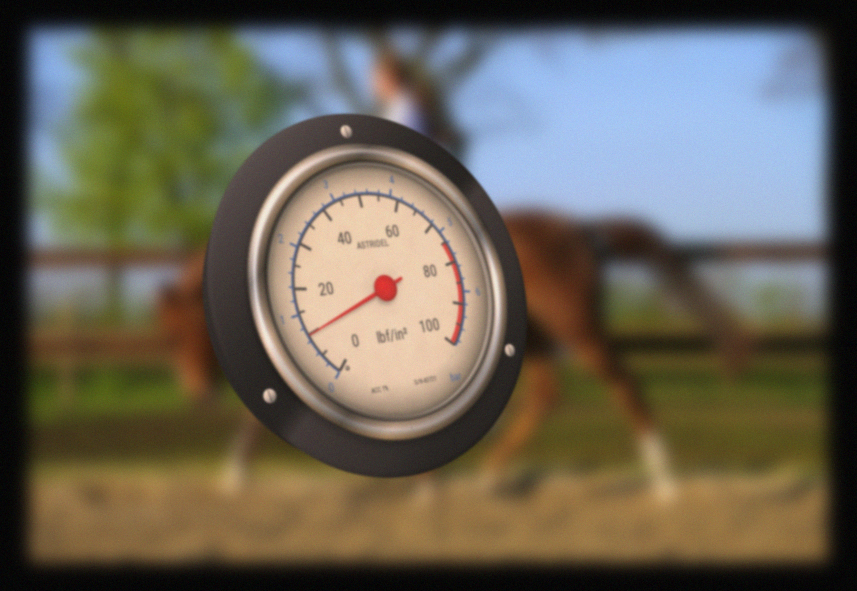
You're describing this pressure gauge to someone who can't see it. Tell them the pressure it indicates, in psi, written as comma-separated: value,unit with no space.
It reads 10,psi
